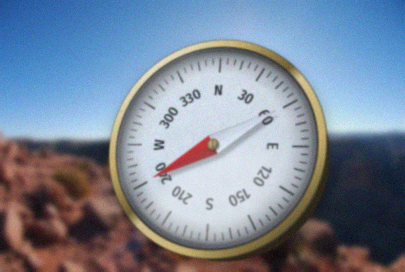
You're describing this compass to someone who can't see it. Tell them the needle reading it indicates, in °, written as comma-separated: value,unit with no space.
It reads 240,°
